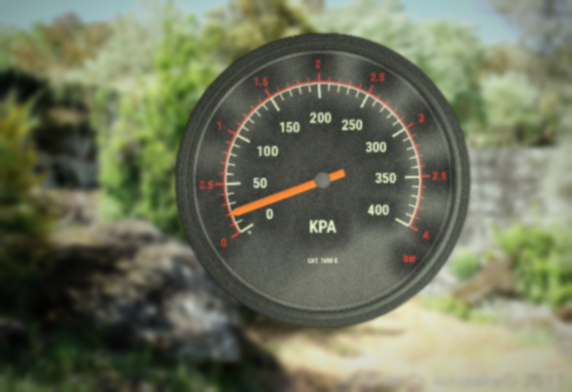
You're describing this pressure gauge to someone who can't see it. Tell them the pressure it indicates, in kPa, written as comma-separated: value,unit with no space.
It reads 20,kPa
